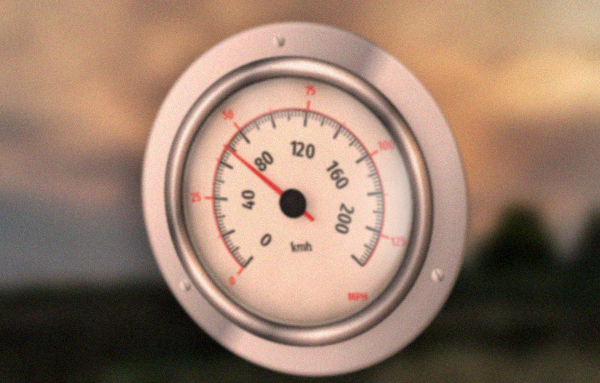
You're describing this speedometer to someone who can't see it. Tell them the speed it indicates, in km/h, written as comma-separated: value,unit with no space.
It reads 70,km/h
